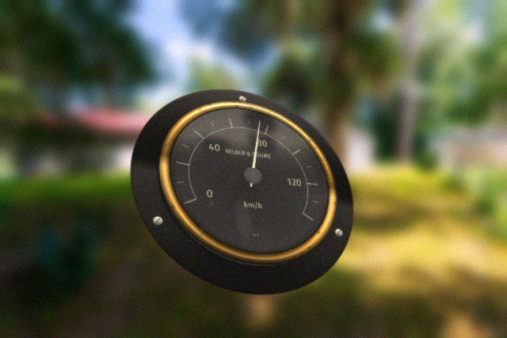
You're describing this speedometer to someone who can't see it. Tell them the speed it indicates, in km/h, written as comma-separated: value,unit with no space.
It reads 75,km/h
